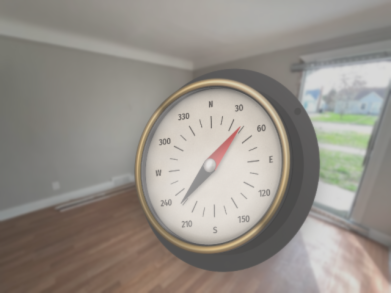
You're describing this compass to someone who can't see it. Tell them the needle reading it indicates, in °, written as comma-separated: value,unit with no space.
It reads 45,°
